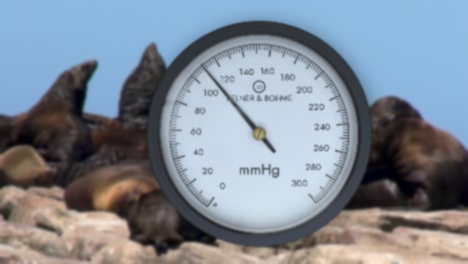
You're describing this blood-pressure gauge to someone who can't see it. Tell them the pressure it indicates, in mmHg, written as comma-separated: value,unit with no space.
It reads 110,mmHg
